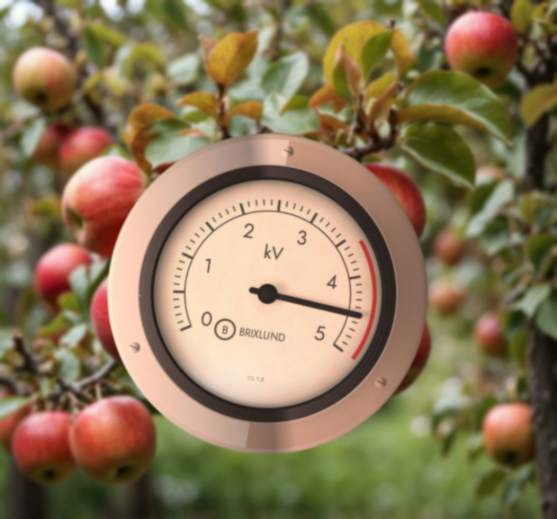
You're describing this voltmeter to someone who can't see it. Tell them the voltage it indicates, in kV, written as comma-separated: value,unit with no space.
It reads 4.5,kV
